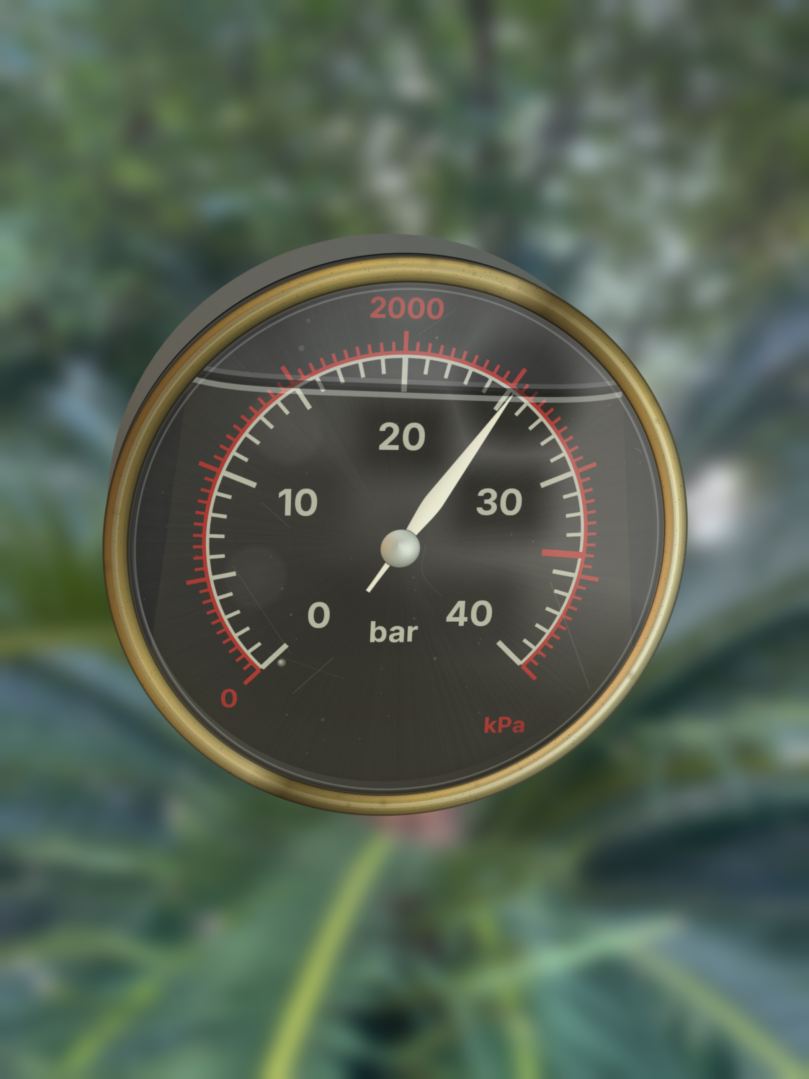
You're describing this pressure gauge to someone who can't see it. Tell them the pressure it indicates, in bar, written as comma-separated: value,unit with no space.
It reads 25,bar
